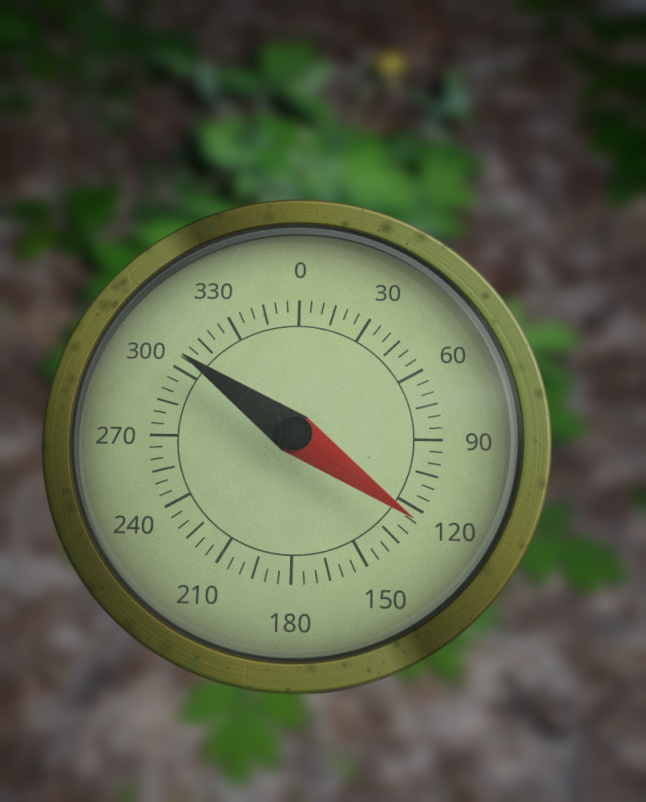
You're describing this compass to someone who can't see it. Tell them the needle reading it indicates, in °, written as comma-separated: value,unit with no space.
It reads 125,°
